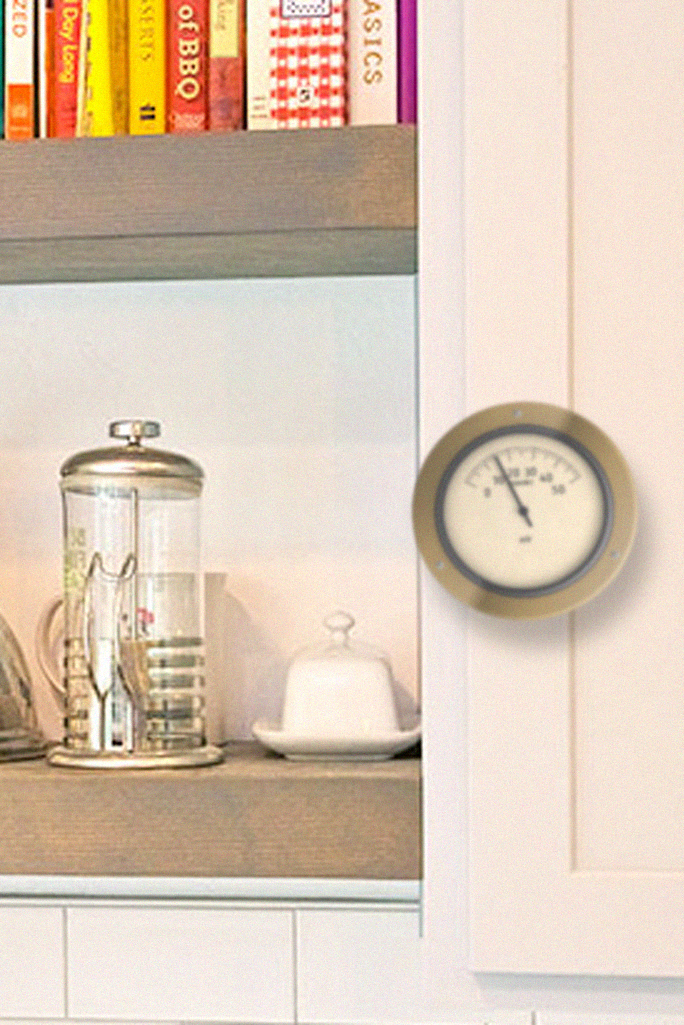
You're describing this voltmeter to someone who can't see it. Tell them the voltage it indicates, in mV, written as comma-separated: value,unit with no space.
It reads 15,mV
